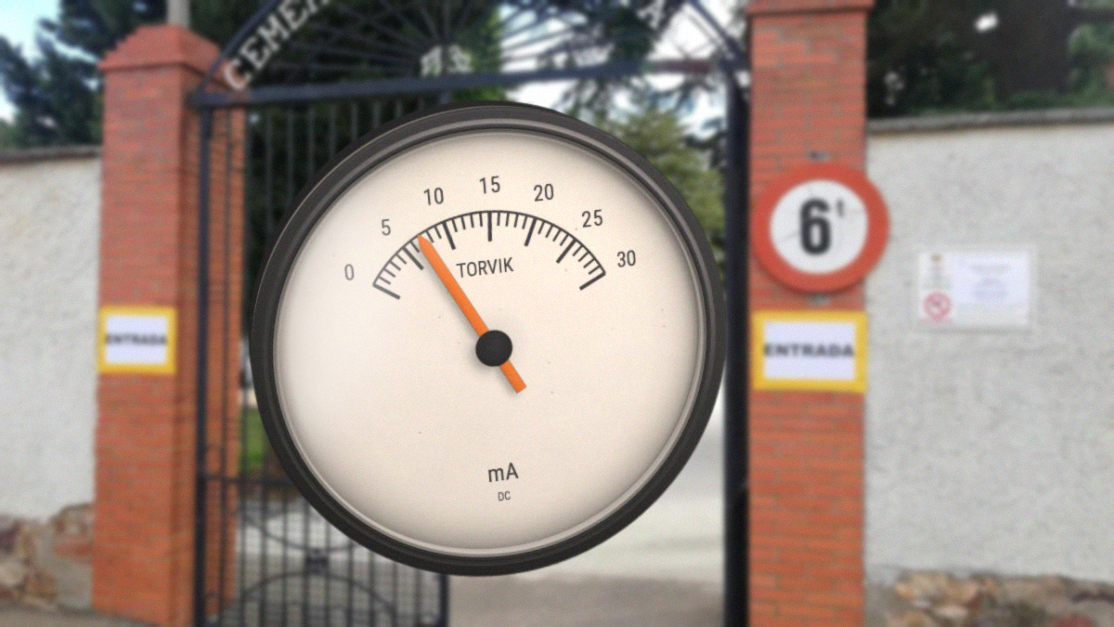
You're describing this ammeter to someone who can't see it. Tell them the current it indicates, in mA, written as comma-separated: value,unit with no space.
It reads 7,mA
